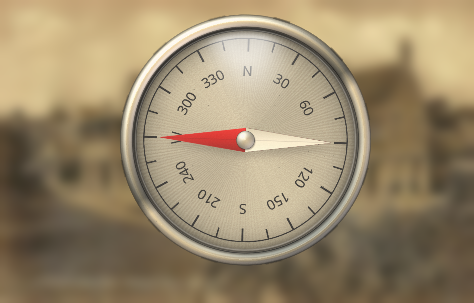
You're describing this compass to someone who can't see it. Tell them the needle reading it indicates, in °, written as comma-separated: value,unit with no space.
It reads 270,°
